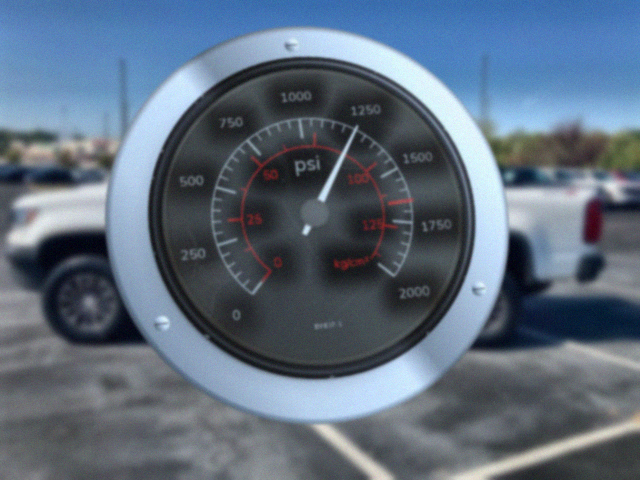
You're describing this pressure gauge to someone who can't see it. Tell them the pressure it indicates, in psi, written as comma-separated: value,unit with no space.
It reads 1250,psi
